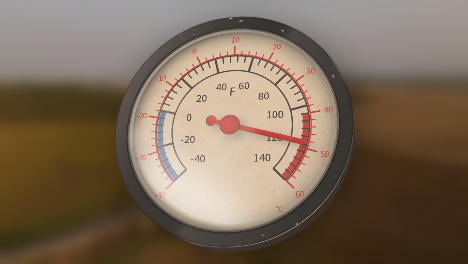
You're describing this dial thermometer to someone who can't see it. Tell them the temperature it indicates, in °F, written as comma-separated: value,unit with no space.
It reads 120,°F
